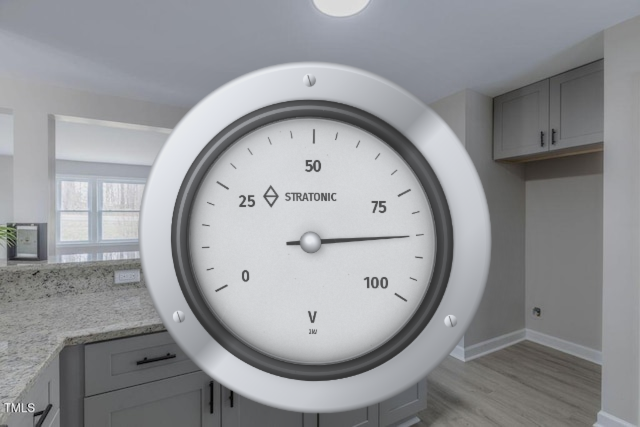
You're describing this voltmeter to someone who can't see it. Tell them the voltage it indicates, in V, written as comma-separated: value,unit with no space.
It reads 85,V
